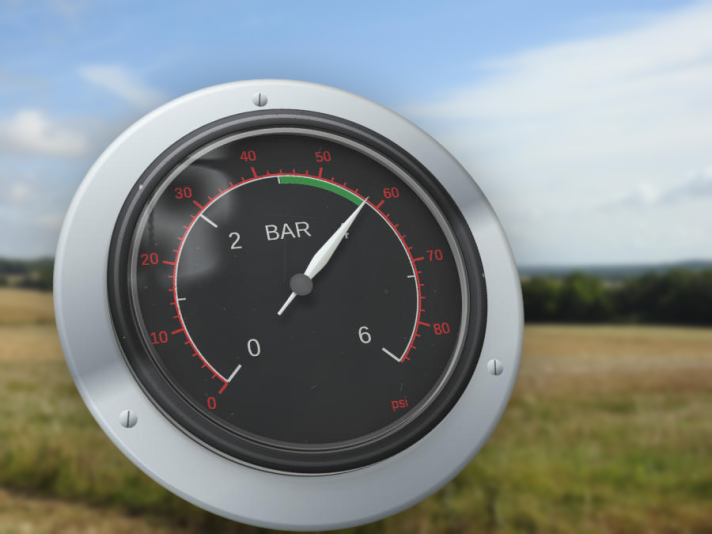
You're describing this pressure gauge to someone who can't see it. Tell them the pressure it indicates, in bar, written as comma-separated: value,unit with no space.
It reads 4,bar
